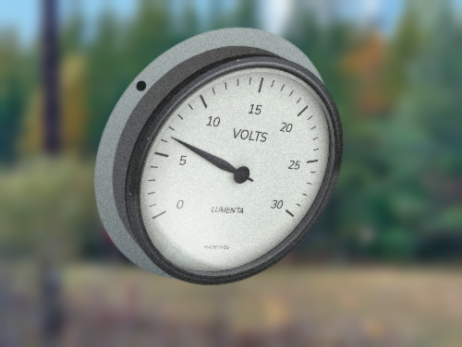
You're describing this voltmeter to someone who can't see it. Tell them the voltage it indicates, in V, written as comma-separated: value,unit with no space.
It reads 6.5,V
